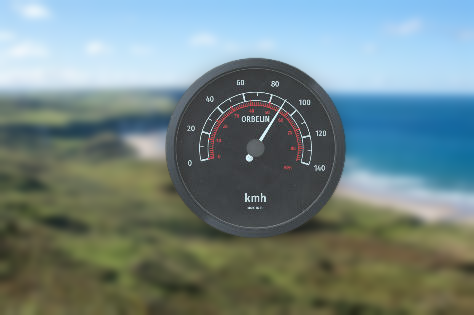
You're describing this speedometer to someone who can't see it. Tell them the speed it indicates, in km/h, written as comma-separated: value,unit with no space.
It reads 90,km/h
